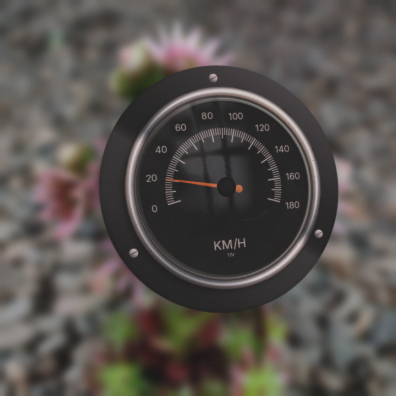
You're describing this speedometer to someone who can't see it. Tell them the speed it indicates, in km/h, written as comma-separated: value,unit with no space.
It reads 20,km/h
